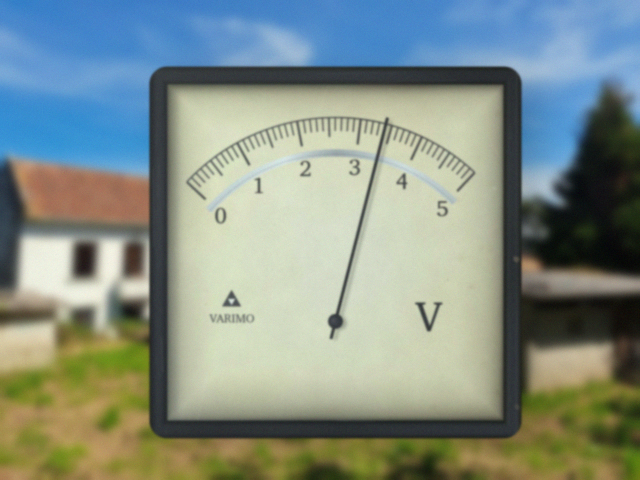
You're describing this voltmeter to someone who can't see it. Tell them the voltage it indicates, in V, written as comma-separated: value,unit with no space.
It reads 3.4,V
